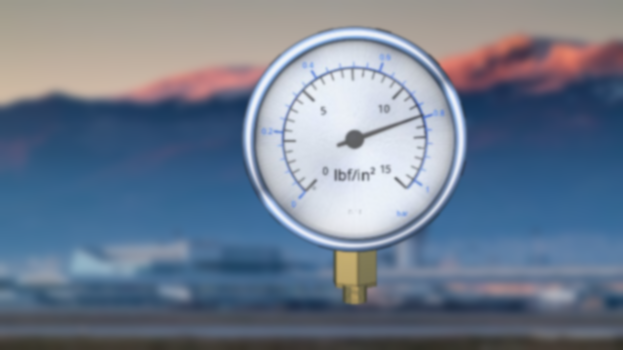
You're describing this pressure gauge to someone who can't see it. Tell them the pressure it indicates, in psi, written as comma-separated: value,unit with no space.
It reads 11.5,psi
